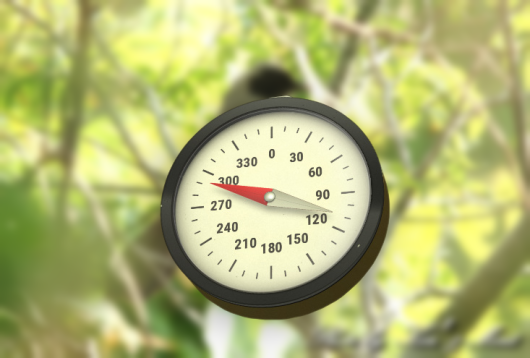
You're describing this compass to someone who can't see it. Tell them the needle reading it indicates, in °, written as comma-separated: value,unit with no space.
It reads 290,°
